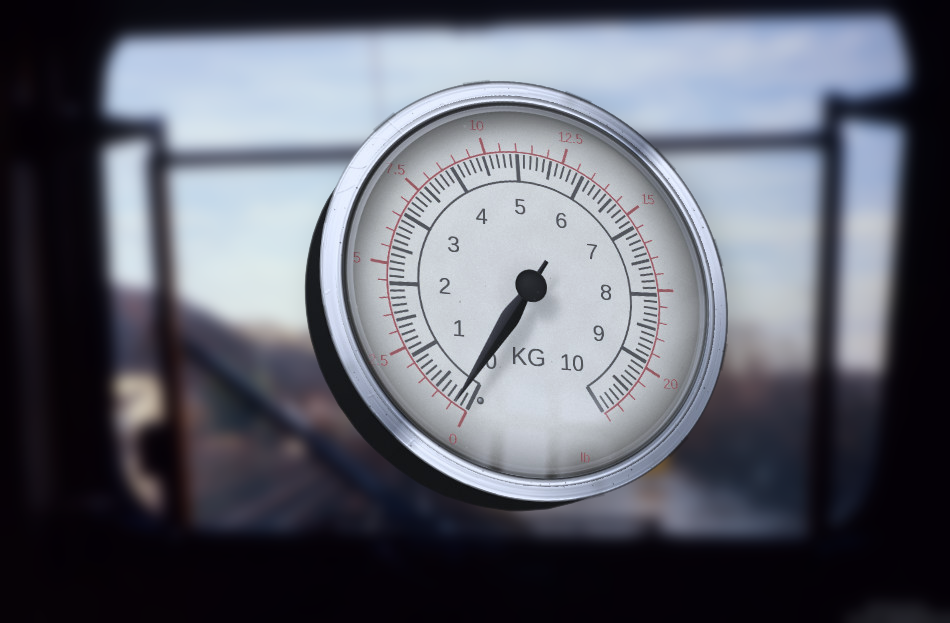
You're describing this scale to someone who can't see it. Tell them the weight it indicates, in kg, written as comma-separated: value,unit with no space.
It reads 0.2,kg
